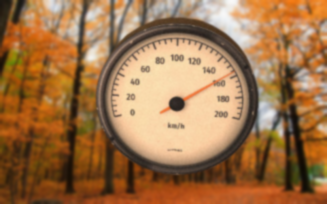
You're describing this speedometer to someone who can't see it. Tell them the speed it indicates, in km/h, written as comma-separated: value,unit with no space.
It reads 155,km/h
